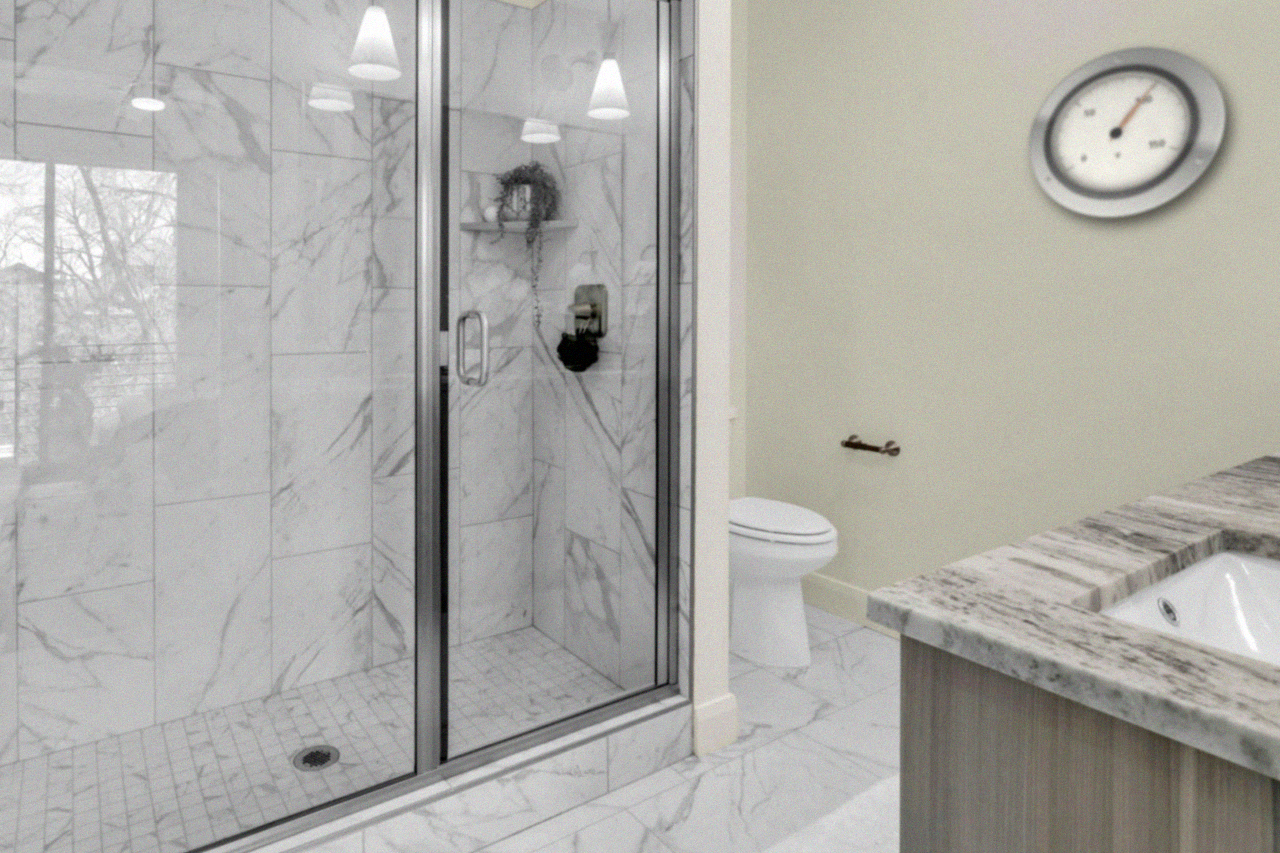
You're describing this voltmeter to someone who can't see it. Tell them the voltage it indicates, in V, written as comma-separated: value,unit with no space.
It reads 100,V
